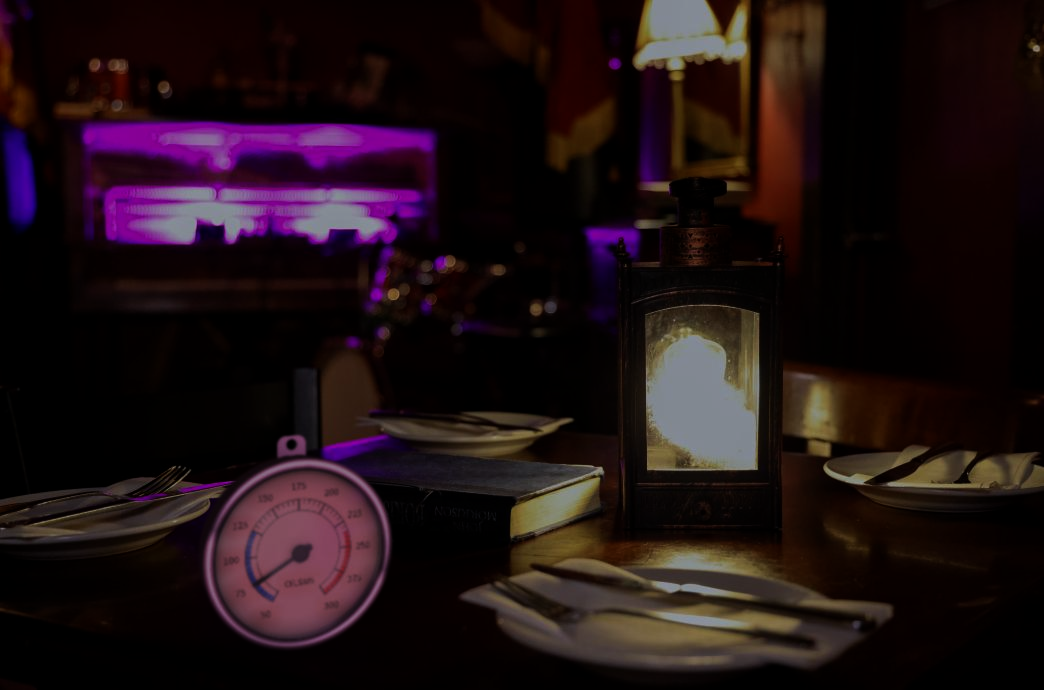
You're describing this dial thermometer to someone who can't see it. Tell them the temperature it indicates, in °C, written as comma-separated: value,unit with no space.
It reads 75,°C
